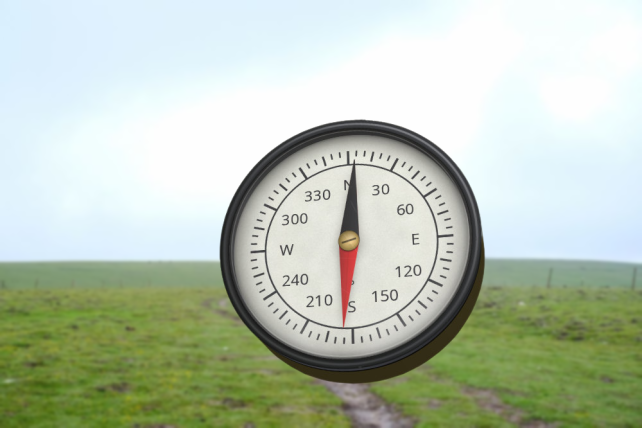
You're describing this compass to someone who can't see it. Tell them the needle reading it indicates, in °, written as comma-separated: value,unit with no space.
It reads 185,°
